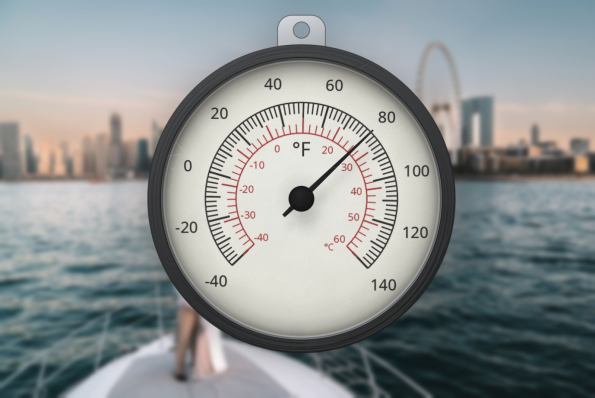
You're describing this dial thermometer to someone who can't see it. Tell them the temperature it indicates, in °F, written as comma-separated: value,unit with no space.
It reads 80,°F
